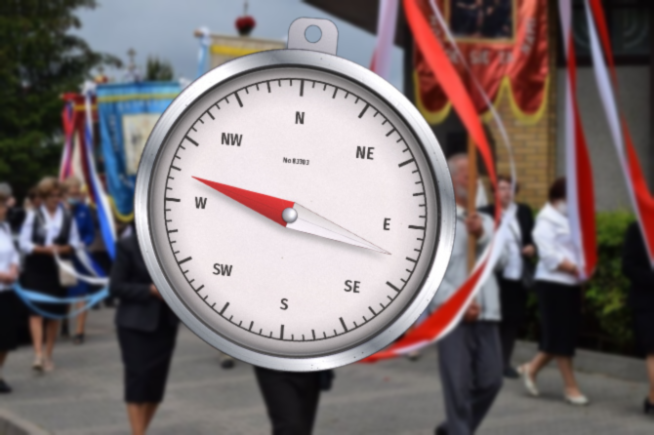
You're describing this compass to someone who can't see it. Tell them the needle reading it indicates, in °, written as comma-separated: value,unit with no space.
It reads 285,°
